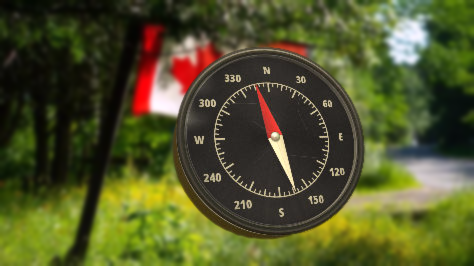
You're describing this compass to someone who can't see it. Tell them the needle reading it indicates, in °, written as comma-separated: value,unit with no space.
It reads 345,°
